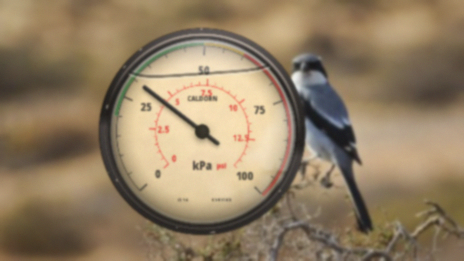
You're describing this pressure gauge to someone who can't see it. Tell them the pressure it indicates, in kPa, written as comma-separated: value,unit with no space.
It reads 30,kPa
